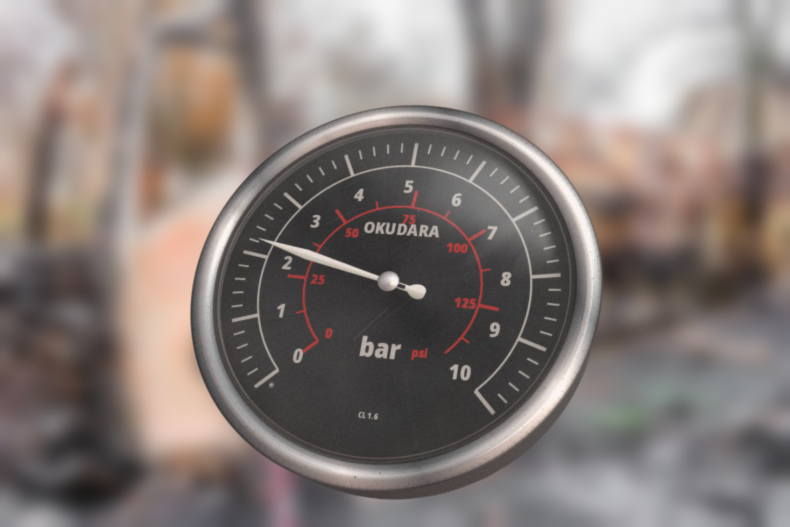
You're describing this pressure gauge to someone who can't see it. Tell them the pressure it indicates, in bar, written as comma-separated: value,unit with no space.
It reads 2.2,bar
